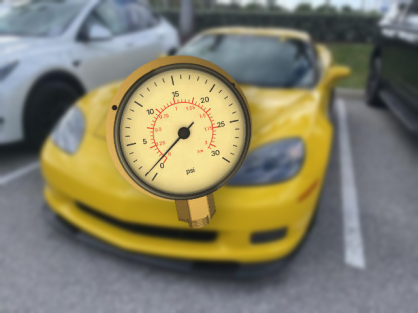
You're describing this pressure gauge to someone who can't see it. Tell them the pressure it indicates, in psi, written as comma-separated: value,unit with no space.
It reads 1,psi
